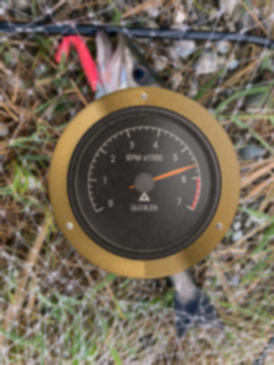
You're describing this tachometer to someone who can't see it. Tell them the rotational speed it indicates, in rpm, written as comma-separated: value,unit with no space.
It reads 5600,rpm
